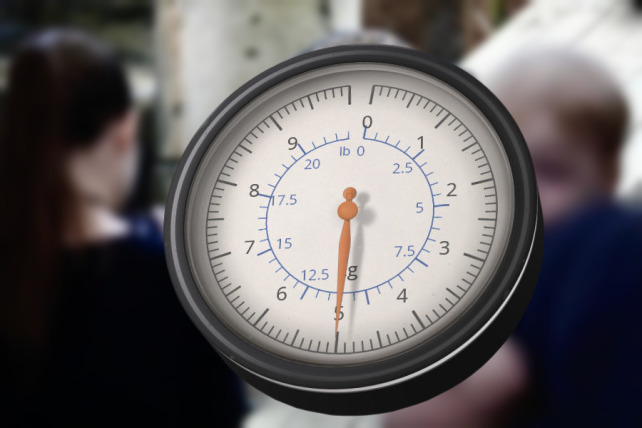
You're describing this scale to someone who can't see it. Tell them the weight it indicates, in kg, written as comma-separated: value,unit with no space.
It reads 5,kg
